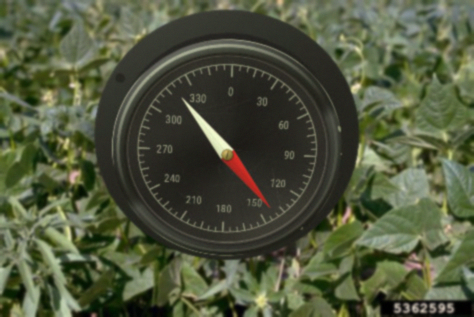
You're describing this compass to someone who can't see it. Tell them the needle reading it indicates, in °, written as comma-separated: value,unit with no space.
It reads 140,°
